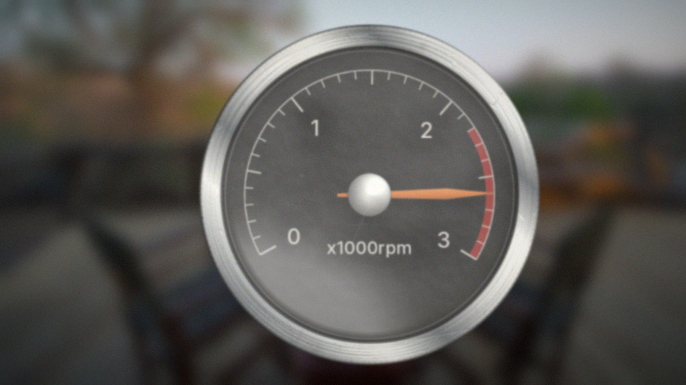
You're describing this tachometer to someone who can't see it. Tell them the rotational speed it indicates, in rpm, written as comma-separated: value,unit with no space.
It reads 2600,rpm
